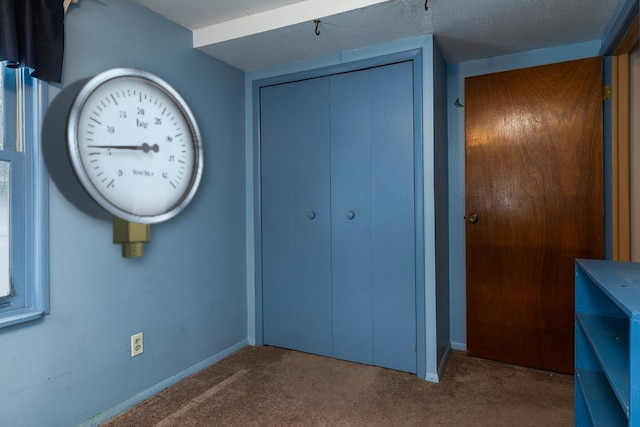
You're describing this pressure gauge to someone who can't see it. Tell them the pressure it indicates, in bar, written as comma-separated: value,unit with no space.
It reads 6,bar
